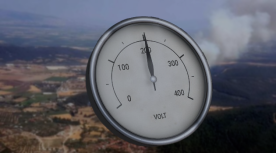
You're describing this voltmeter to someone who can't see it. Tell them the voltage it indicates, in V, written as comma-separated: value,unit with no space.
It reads 200,V
